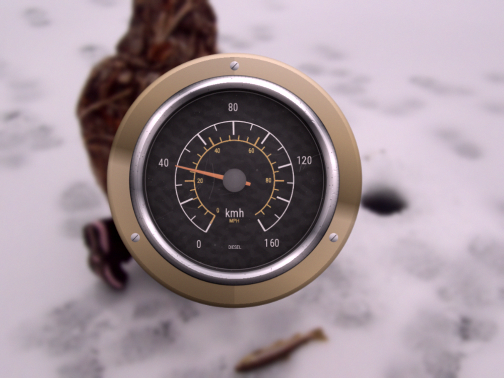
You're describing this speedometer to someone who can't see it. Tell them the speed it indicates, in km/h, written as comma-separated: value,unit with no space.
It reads 40,km/h
